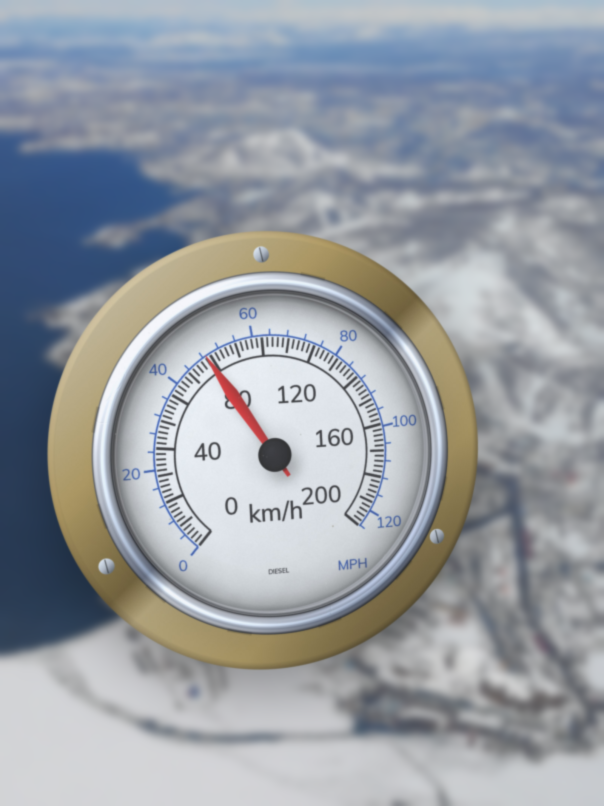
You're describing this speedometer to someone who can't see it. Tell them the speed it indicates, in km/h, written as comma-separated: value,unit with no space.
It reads 78,km/h
